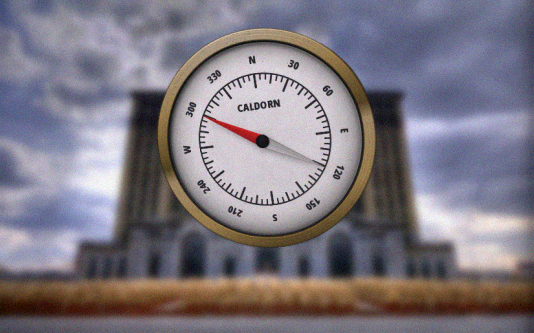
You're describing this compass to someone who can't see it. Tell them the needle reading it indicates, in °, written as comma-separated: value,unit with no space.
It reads 300,°
